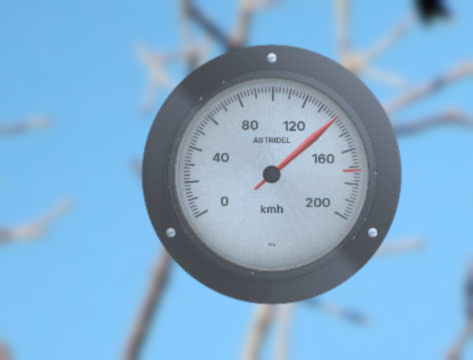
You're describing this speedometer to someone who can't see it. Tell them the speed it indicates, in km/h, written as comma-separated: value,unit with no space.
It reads 140,km/h
